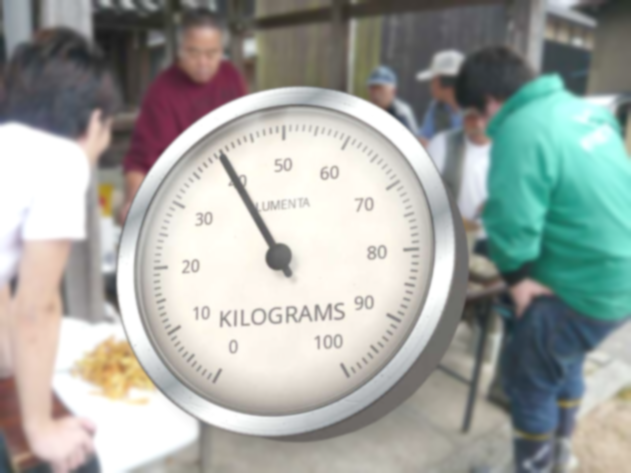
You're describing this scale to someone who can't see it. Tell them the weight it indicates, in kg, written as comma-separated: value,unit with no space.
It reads 40,kg
